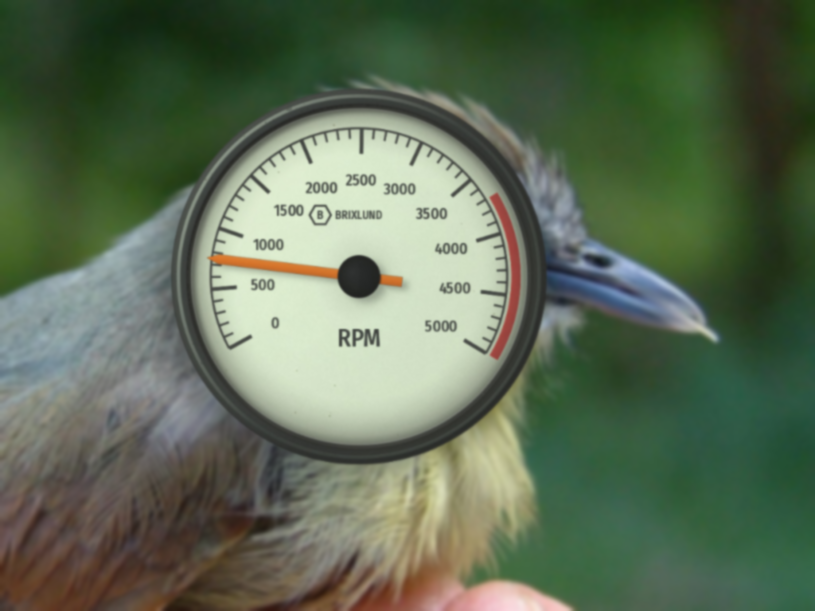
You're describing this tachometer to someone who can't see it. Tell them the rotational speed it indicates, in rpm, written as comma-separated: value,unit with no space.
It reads 750,rpm
